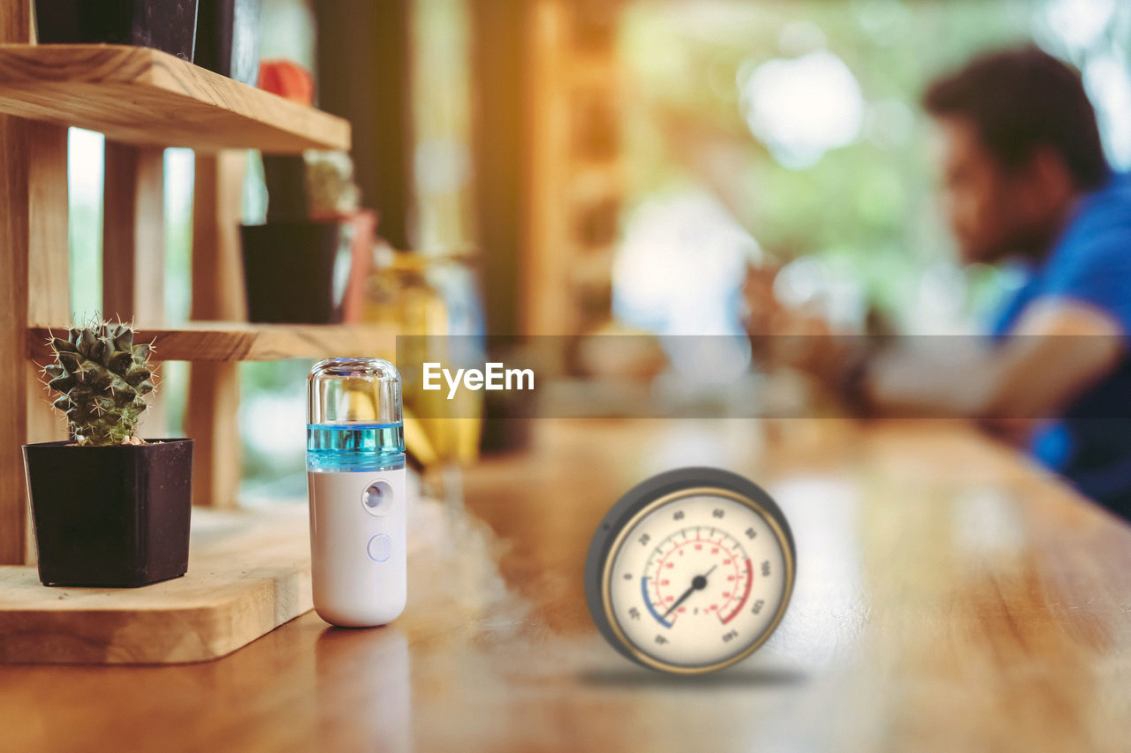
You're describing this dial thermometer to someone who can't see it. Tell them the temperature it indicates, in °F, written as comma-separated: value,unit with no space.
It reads -30,°F
